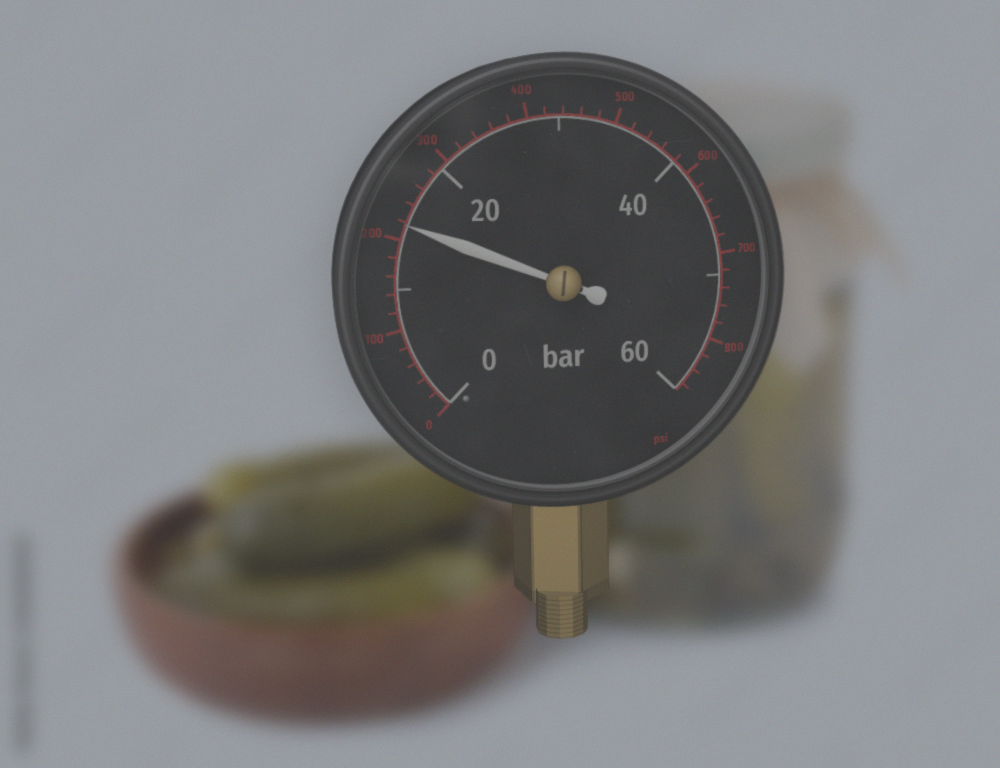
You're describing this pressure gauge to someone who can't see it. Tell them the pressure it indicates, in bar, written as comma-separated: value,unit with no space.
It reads 15,bar
